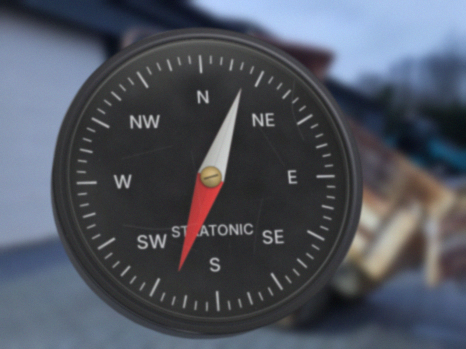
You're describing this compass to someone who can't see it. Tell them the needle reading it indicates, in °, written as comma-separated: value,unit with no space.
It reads 202.5,°
